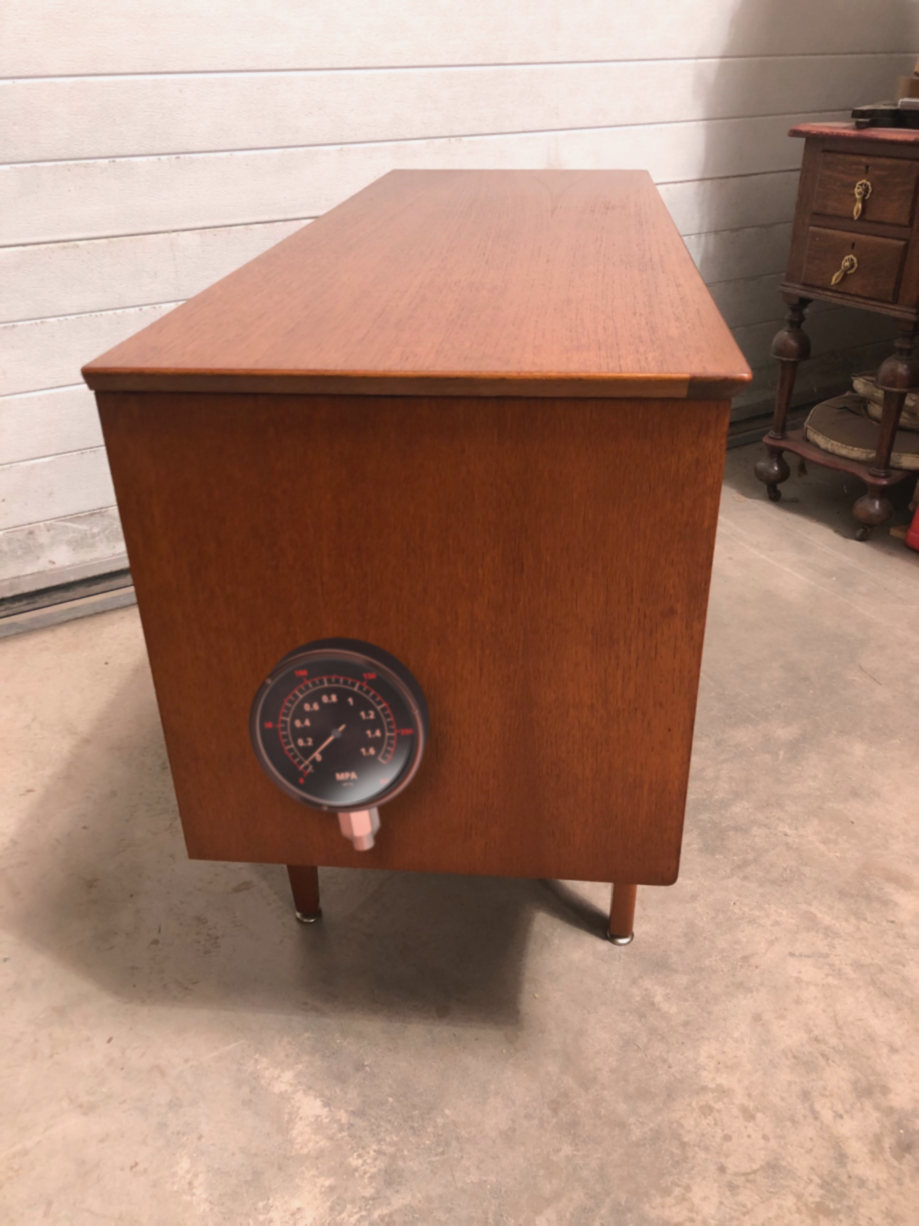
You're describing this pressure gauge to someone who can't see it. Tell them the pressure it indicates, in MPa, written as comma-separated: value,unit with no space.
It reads 0.05,MPa
